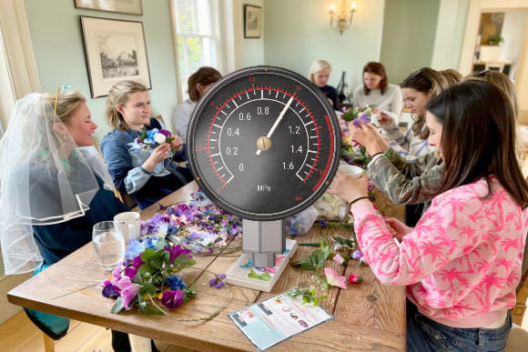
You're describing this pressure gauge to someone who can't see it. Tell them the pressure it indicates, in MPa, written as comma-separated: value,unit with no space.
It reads 1,MPa
